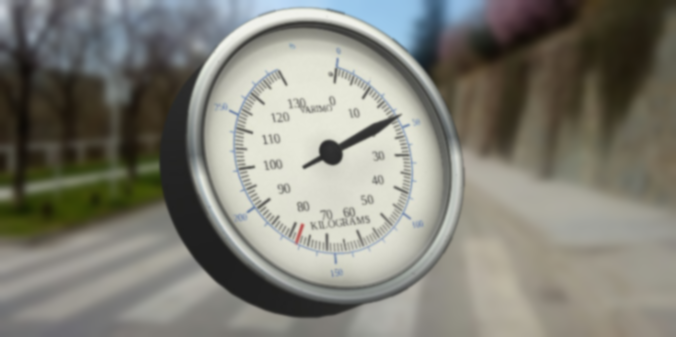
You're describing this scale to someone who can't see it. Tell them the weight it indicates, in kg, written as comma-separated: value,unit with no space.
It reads 20,kg
